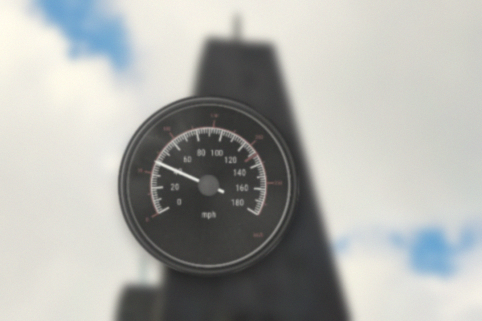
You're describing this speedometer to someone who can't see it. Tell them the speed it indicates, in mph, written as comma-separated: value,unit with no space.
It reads 40,mph
